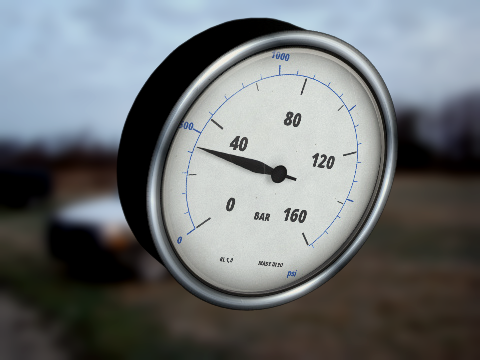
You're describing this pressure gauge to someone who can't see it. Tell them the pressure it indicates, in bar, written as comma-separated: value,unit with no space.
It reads 30,bar
